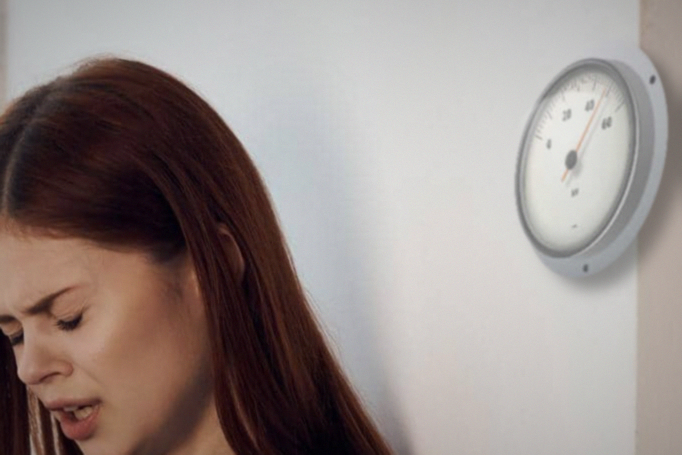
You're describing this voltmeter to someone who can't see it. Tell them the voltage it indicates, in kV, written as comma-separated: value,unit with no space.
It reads 50,kV
